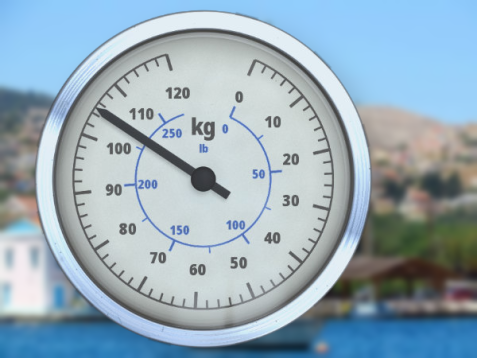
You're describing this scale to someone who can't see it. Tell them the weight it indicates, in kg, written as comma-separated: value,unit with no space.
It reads 105,kg
